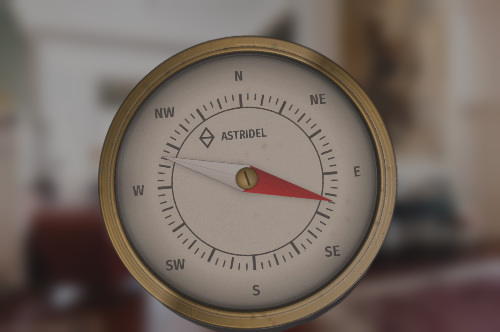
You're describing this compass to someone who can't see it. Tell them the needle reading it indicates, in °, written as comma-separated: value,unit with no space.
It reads 110,°
